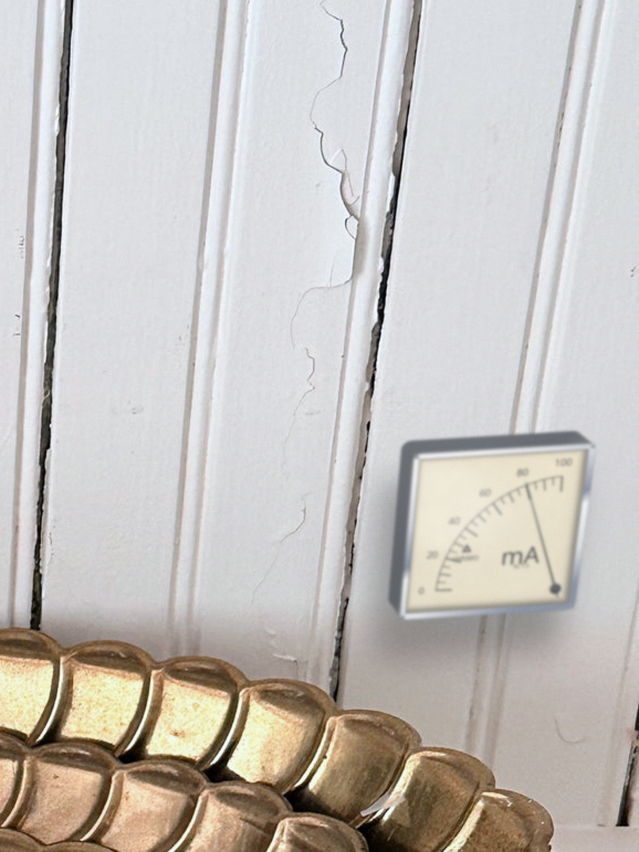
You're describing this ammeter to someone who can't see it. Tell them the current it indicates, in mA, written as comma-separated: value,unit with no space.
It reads 80,mA
